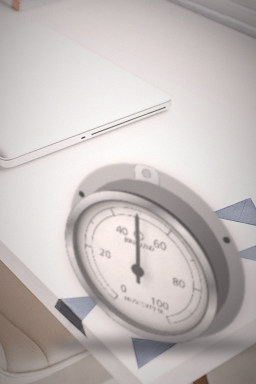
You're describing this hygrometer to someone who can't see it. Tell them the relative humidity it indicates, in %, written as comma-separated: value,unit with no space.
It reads 50,%
